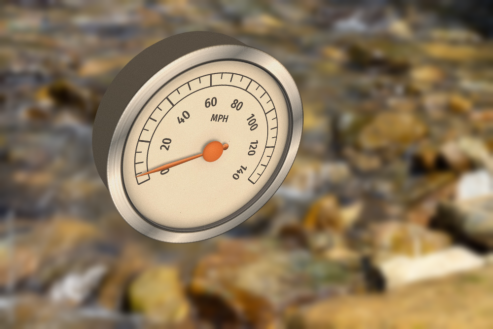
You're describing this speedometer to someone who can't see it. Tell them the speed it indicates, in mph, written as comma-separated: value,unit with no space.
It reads 5,mph
